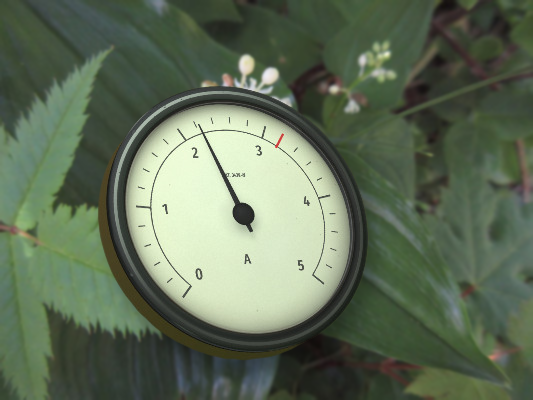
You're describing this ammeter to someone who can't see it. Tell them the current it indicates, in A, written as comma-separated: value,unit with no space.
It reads 2.2,A
